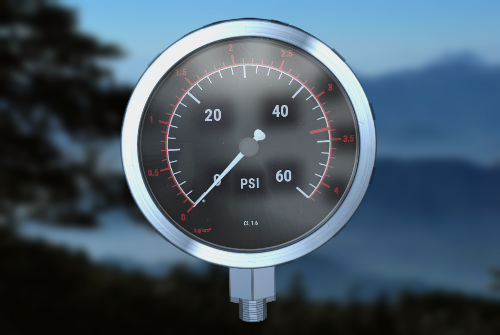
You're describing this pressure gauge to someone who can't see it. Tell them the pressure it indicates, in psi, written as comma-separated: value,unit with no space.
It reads 0,psi
